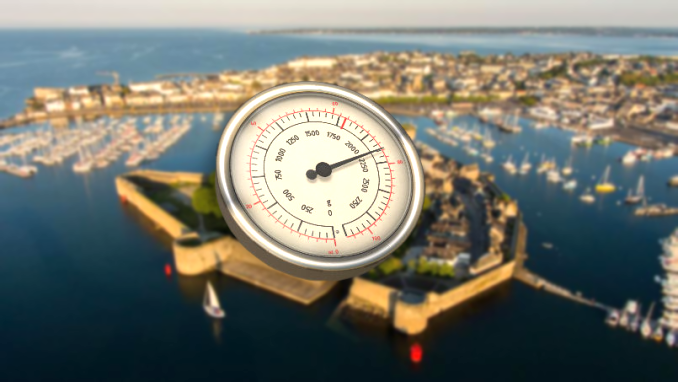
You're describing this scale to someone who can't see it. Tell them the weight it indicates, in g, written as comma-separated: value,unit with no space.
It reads 2150,g
